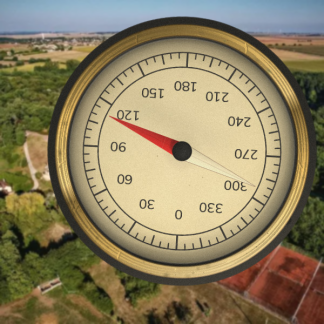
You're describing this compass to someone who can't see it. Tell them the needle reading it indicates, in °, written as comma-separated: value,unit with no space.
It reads 112.5,°
